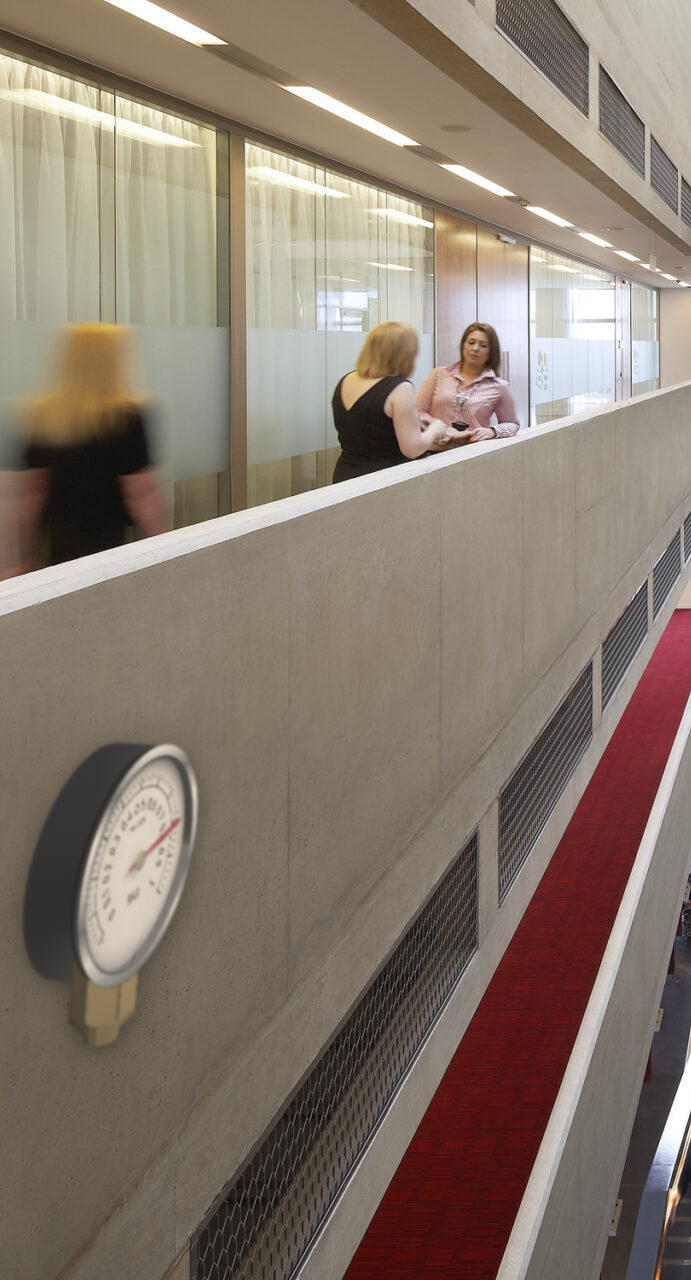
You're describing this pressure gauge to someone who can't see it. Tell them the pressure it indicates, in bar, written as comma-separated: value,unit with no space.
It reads 0.8,bar
